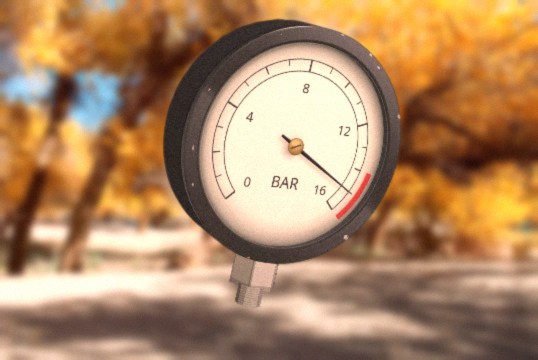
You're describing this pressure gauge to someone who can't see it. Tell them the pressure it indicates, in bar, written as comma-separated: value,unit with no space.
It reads 15,bar
